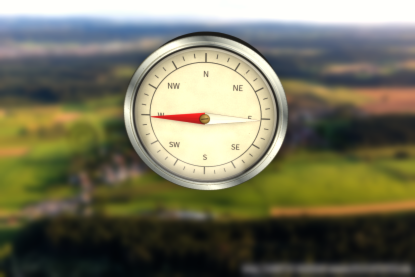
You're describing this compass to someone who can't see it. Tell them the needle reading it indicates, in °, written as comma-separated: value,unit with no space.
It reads 270,°
